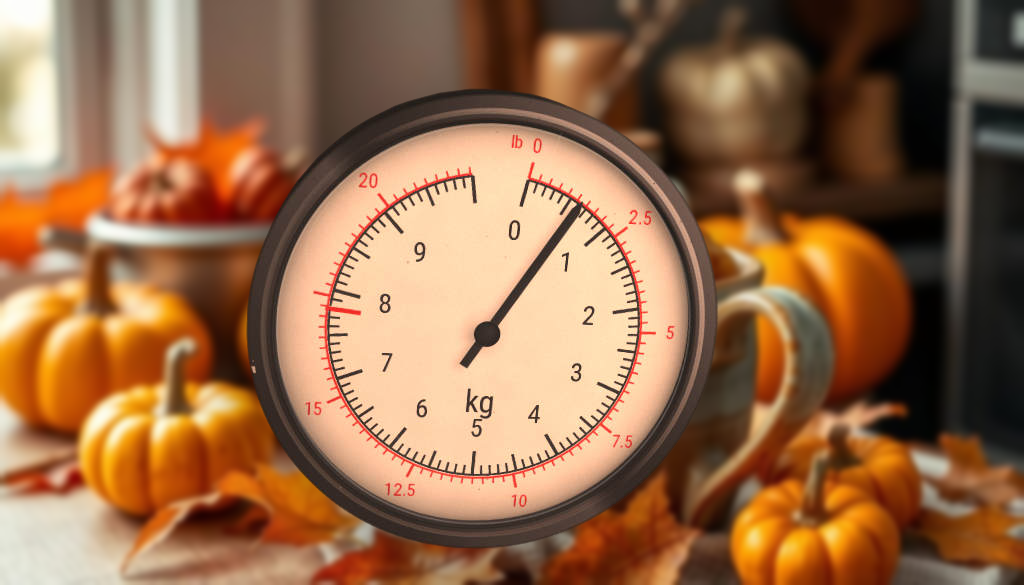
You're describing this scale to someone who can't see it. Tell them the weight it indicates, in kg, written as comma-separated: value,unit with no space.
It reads 0.6,kg
